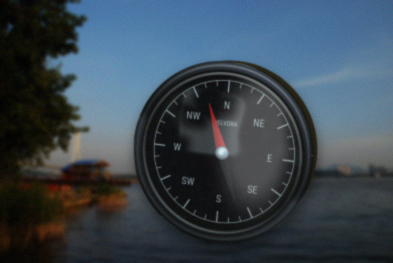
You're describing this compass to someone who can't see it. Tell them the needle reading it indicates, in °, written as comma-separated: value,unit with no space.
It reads 340,°
